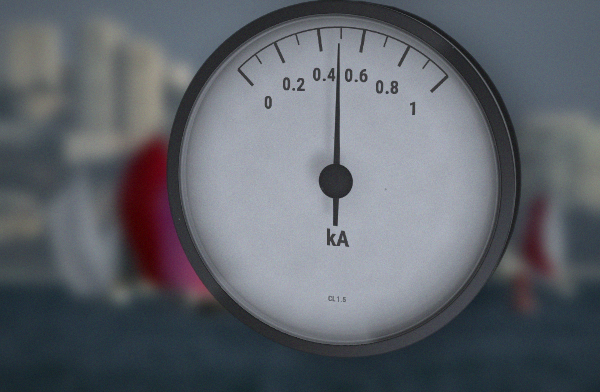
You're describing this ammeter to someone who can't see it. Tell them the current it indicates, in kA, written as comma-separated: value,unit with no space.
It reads 0.5,kA
